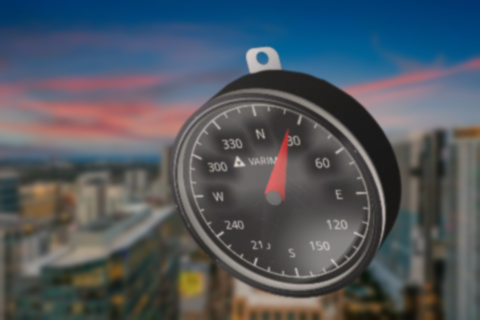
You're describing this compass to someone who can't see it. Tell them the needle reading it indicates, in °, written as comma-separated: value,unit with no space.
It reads 25,°
